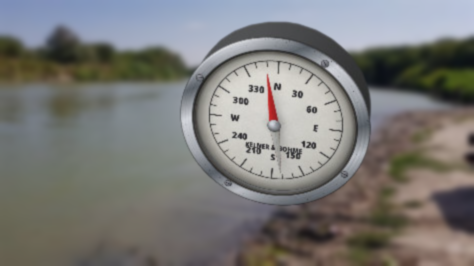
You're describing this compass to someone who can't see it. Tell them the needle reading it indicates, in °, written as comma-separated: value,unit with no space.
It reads 350,°
